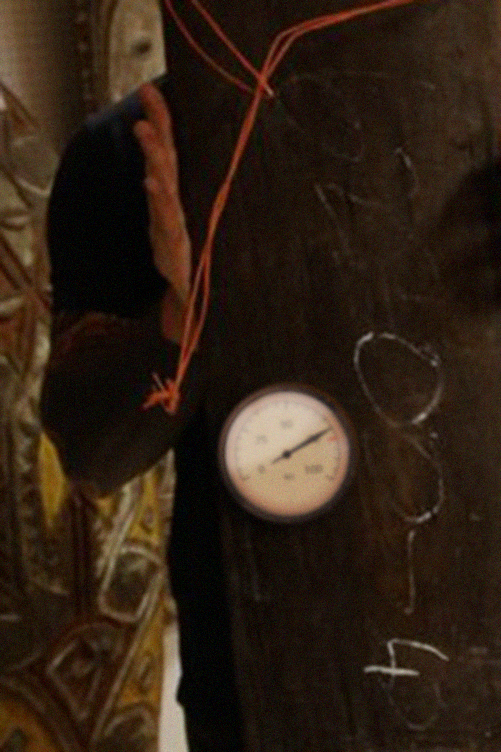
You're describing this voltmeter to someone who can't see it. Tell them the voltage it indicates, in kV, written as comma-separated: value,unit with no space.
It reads 75,kV
